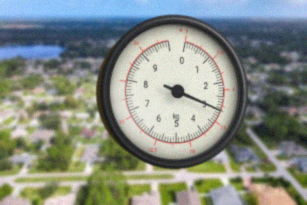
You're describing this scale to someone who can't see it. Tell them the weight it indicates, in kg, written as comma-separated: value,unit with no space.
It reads 3,kg
